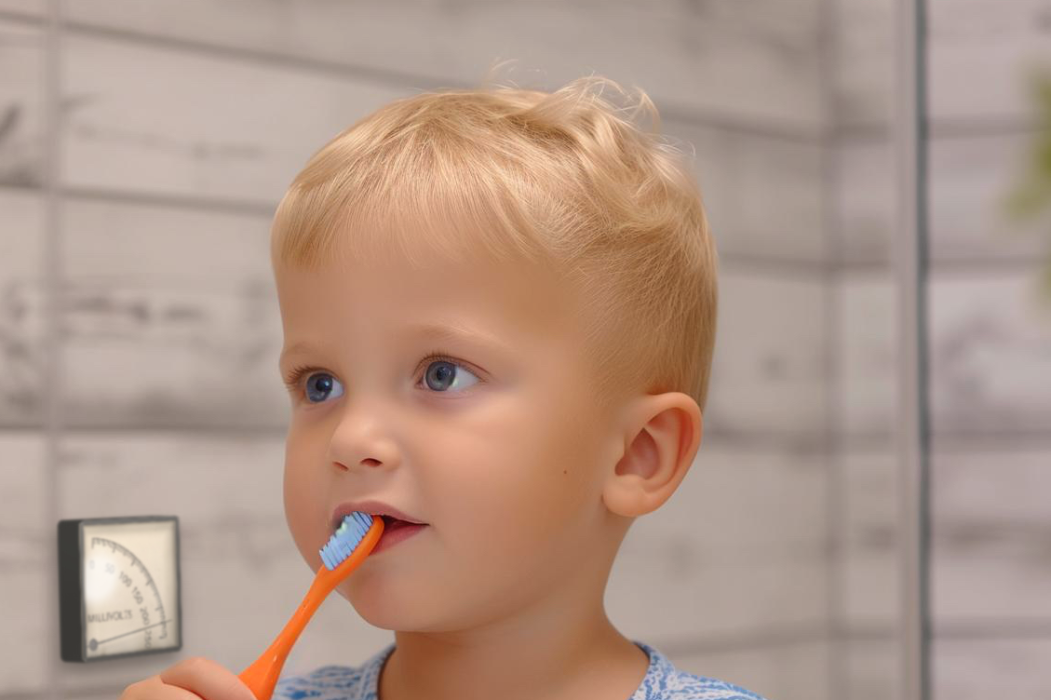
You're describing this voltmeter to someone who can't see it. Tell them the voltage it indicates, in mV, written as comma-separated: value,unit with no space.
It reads 225,mV
